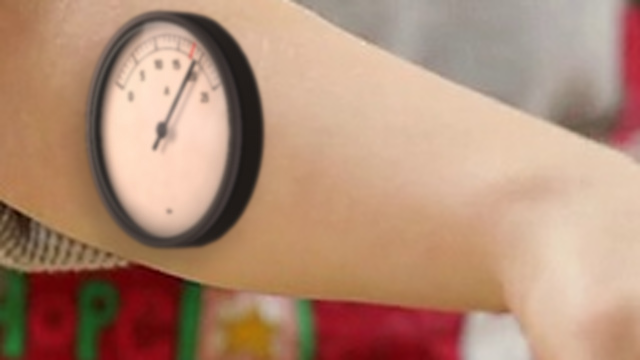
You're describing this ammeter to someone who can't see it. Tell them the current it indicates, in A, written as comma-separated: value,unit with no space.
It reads 20,A
